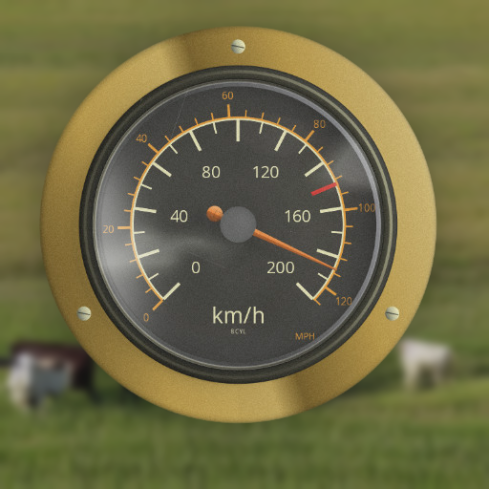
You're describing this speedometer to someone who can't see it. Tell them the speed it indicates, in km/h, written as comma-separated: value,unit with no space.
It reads 185,km/h
